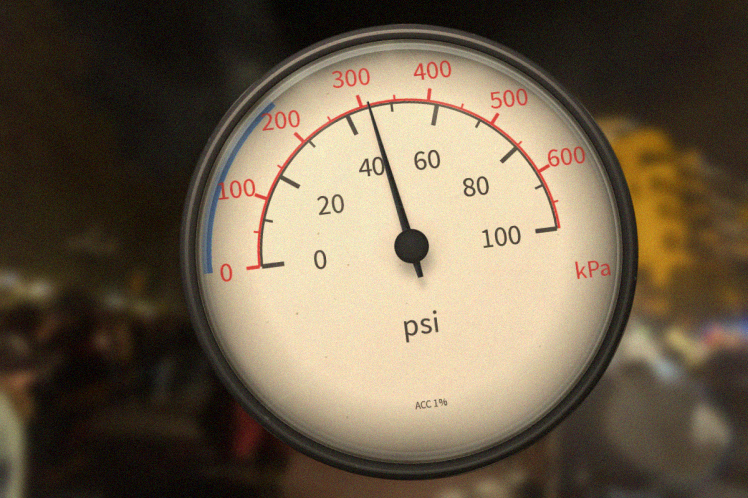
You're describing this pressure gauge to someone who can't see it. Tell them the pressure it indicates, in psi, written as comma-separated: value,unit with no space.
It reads 45,psi
